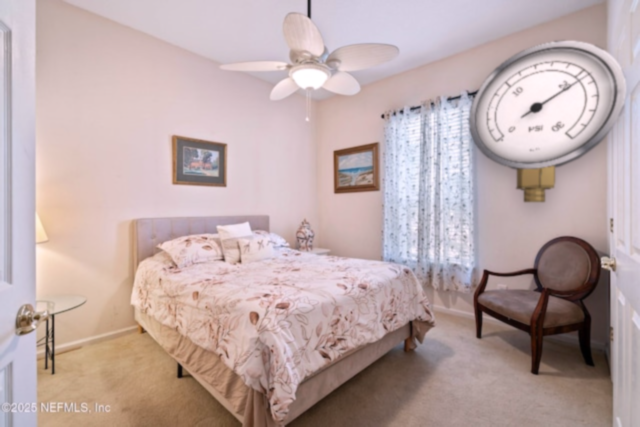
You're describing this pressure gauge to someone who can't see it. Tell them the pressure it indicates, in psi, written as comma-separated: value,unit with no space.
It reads 21,psi
